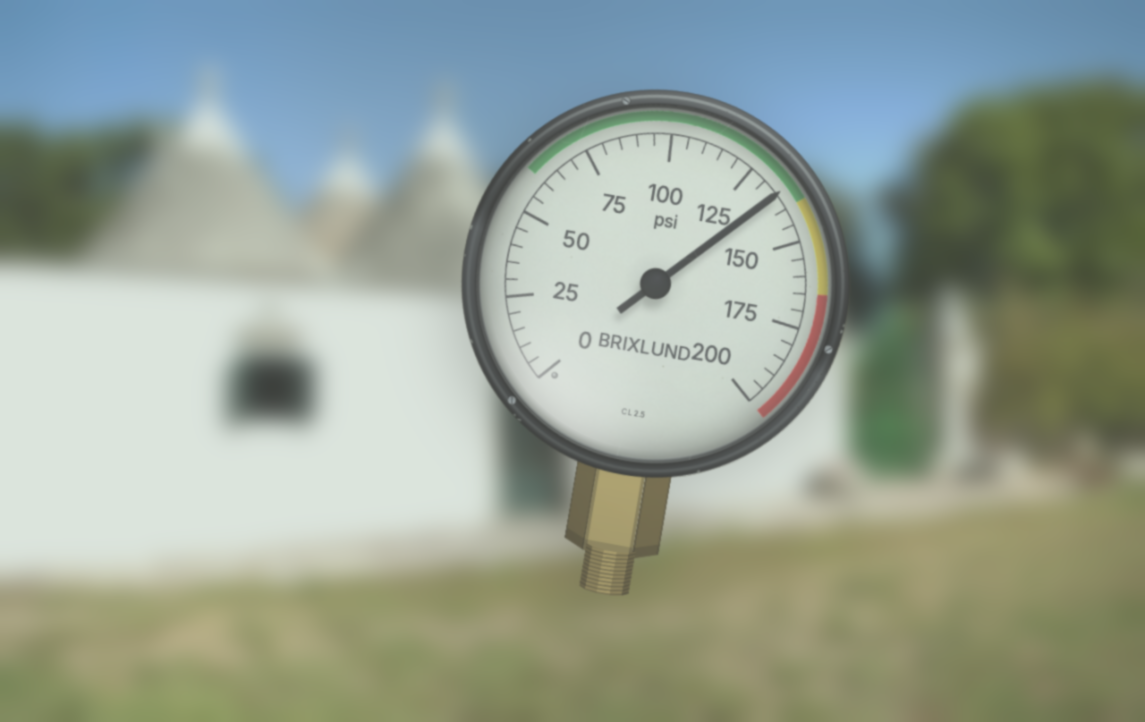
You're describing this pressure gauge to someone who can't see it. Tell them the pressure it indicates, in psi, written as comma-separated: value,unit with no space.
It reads 135,psi
